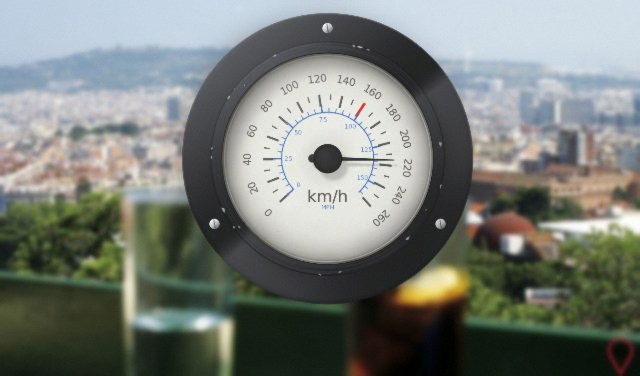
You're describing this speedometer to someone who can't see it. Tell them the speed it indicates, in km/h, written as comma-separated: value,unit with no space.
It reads 215,km/h
